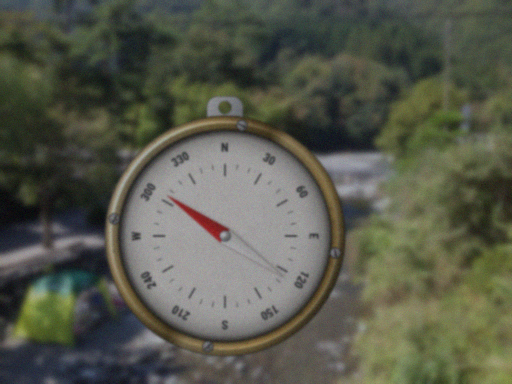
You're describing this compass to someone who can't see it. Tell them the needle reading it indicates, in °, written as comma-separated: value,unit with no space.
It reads 305,°
